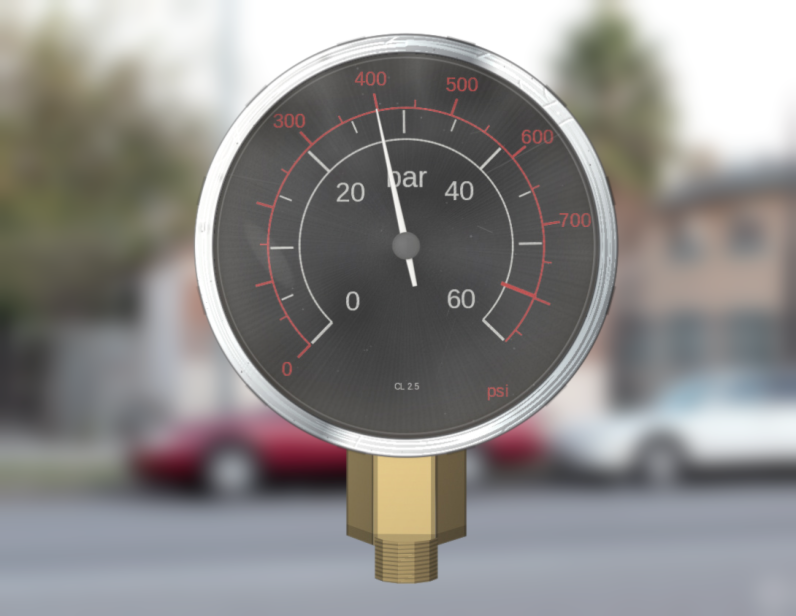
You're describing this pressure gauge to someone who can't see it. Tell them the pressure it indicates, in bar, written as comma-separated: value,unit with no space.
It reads 27.5,bar
